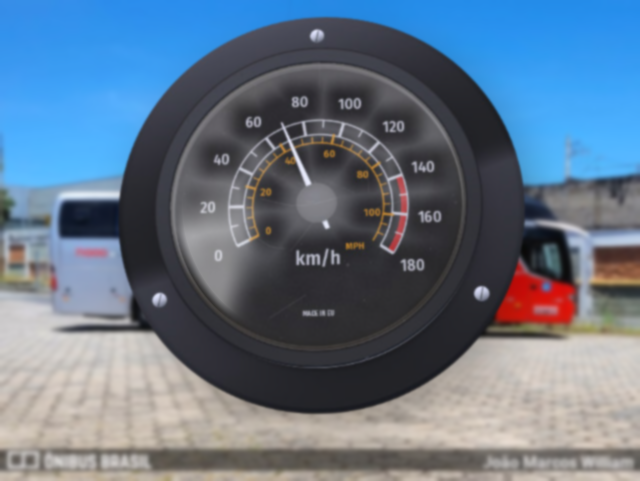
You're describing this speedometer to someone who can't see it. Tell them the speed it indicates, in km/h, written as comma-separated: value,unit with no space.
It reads 70,km/h
